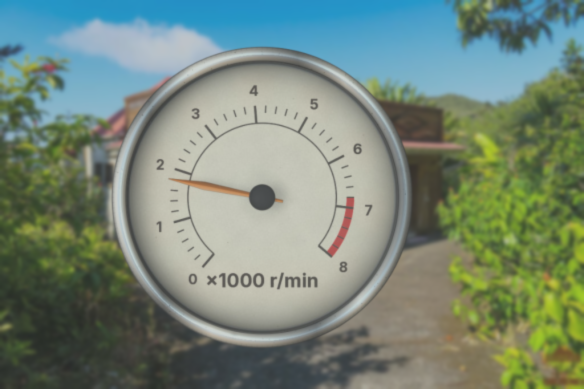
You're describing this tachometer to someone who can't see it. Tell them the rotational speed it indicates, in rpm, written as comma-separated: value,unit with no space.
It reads 1800,rpm
